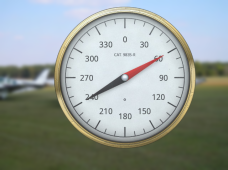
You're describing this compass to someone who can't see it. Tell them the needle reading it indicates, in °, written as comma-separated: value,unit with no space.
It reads 60,°
